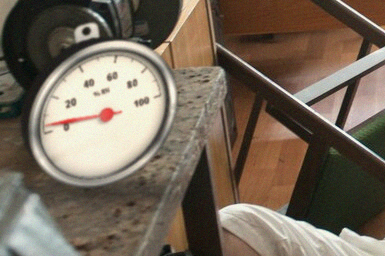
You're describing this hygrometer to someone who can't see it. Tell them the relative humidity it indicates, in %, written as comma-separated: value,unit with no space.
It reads 5,%
